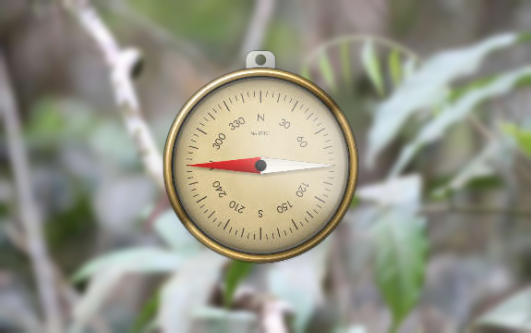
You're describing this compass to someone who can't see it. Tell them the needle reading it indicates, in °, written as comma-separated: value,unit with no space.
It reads 270,°
